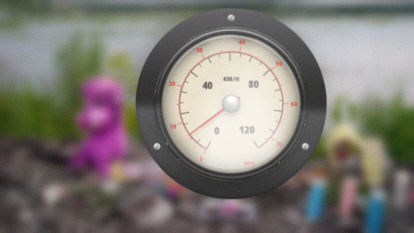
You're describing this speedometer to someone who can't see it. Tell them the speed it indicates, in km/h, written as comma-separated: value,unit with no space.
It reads 10,km/h
